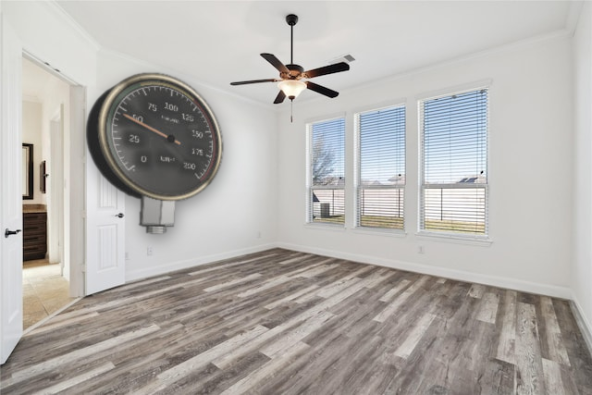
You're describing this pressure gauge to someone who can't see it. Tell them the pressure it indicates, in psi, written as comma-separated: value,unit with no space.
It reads 45,psi
